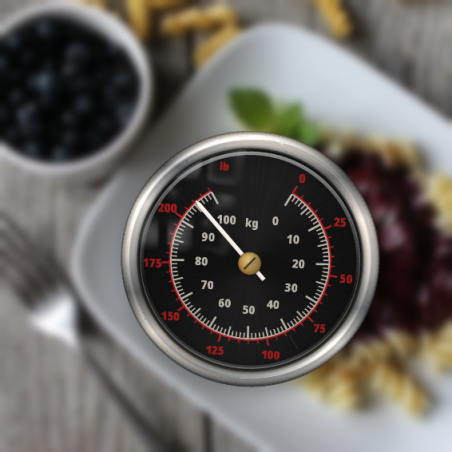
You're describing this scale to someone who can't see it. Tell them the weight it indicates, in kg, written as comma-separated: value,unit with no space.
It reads 96,kg
